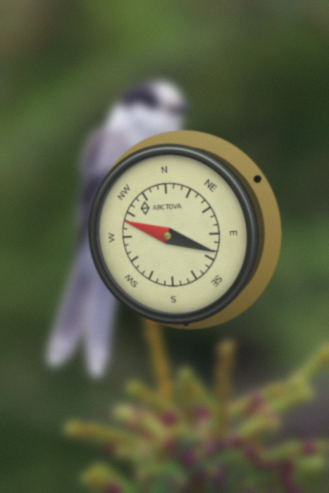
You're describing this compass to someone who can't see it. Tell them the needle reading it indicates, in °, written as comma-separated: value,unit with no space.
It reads 290,°
